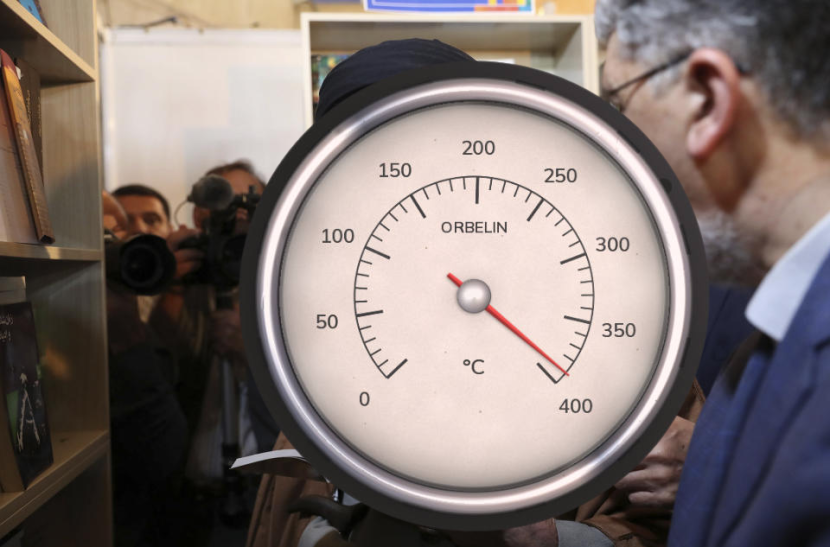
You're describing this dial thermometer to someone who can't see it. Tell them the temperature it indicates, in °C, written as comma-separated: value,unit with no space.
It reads 390,°C
